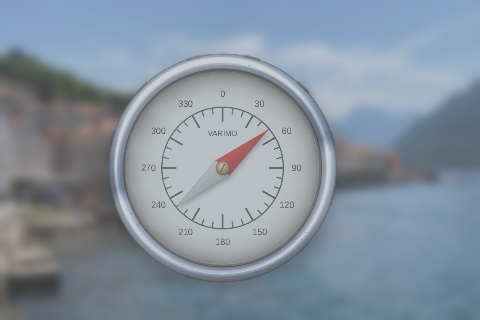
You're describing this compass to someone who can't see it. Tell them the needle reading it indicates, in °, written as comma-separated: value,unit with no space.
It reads 50,°
